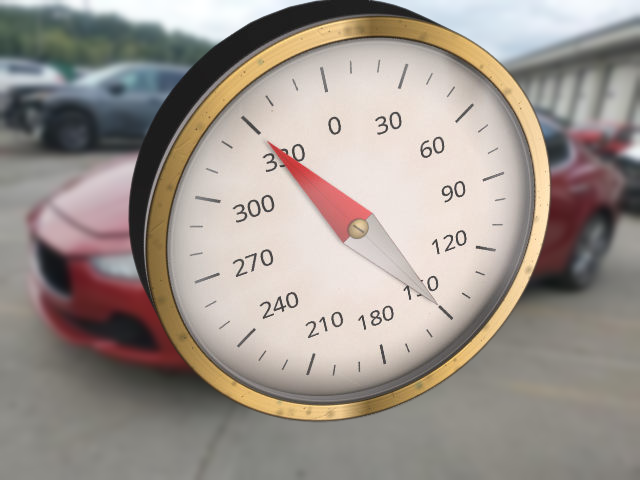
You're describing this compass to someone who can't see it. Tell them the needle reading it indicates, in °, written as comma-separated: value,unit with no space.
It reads 330,°
